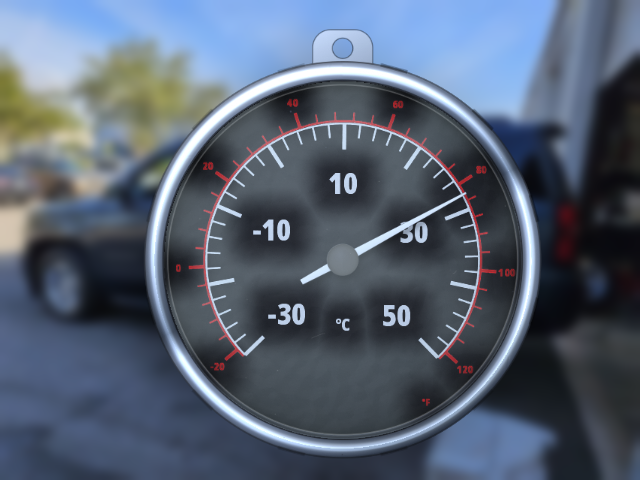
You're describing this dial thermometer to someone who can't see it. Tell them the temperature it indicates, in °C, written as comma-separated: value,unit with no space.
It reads 28,°C
